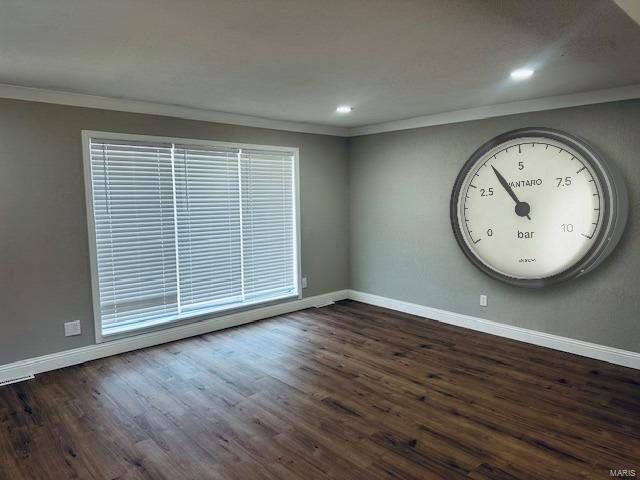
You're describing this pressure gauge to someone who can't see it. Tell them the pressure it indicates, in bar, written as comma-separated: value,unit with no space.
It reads 3.75,bar
